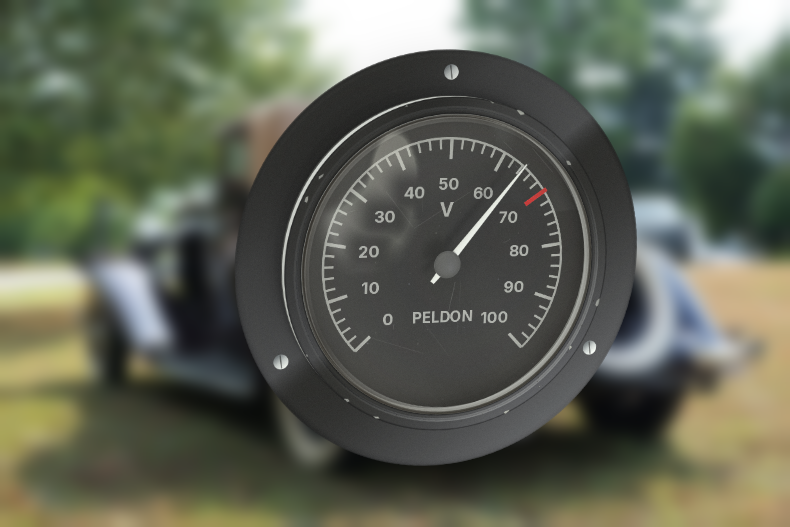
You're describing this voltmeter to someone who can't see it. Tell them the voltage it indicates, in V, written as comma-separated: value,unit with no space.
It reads 64,V
